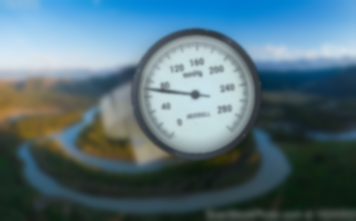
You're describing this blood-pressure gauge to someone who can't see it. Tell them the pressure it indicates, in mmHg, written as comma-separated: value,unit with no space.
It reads 70,mmHg
